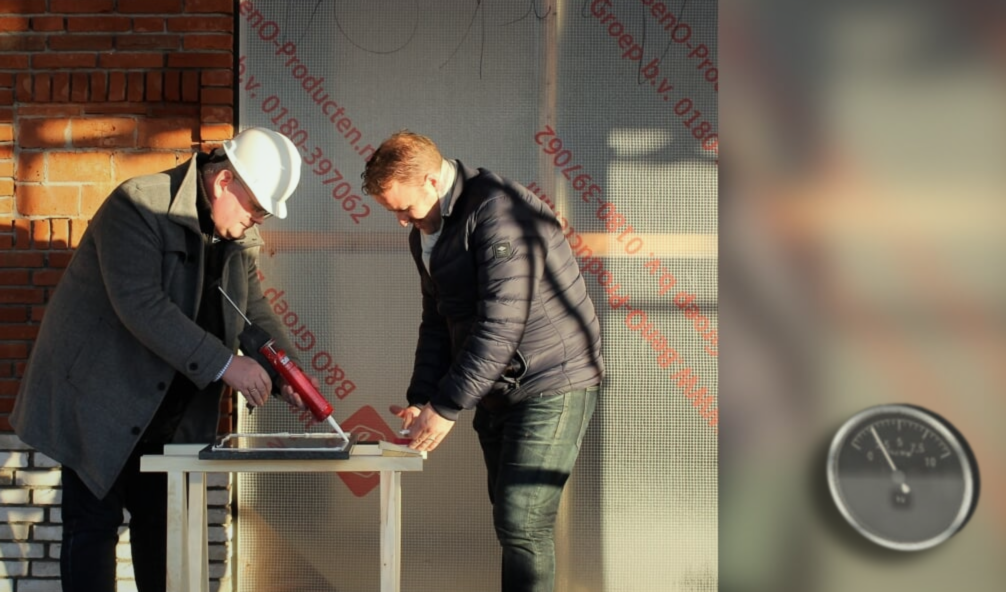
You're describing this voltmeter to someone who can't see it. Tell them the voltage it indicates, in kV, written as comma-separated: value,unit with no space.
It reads 2.5,kV
